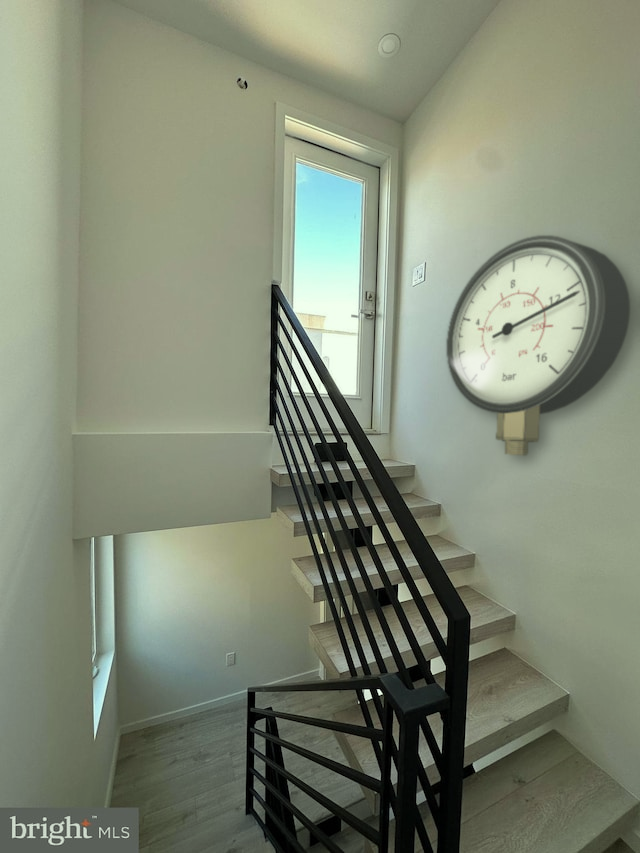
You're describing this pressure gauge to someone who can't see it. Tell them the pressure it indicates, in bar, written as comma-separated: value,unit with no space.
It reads 12.5,bar
